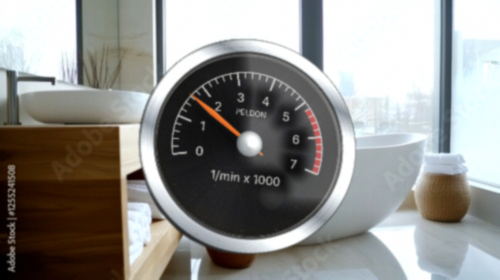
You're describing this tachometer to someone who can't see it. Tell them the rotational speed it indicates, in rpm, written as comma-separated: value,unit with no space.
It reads 1600,rpm
